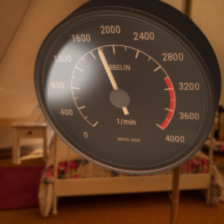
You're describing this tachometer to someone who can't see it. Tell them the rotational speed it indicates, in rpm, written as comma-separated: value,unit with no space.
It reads 1800,rpm
